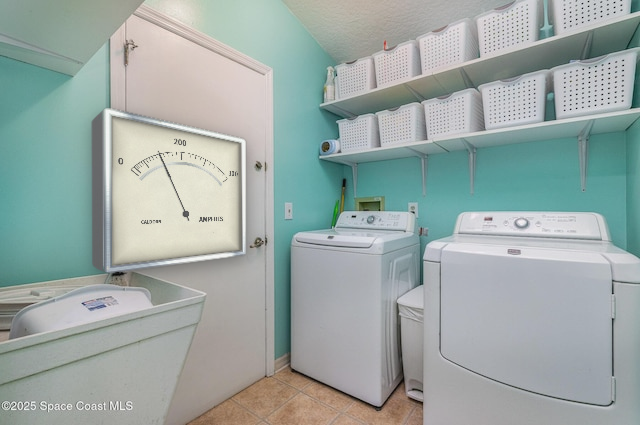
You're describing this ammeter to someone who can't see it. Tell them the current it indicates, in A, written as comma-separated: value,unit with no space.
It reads 150,A
